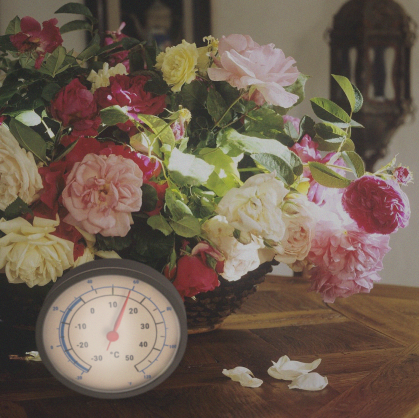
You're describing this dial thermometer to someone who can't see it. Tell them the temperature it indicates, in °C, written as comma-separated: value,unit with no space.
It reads 15,°C
